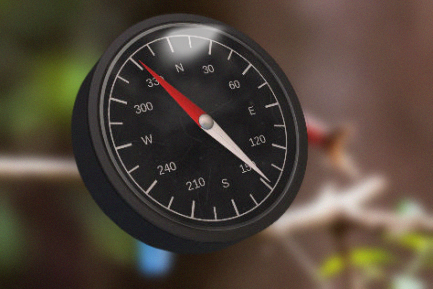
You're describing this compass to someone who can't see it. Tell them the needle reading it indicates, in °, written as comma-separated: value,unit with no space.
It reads 330,°
